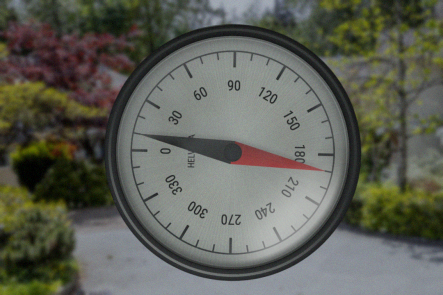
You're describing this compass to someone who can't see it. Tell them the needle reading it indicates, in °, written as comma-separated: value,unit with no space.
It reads 190,°
